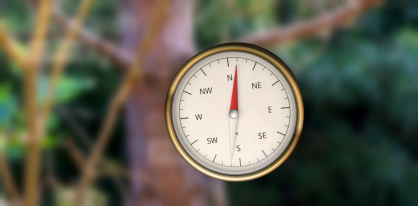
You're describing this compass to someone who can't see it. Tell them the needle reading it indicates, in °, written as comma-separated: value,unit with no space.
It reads 10,°
